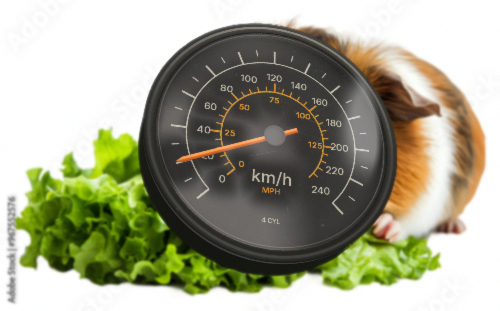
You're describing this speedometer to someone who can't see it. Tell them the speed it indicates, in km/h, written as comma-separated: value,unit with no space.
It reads 20,km/h
